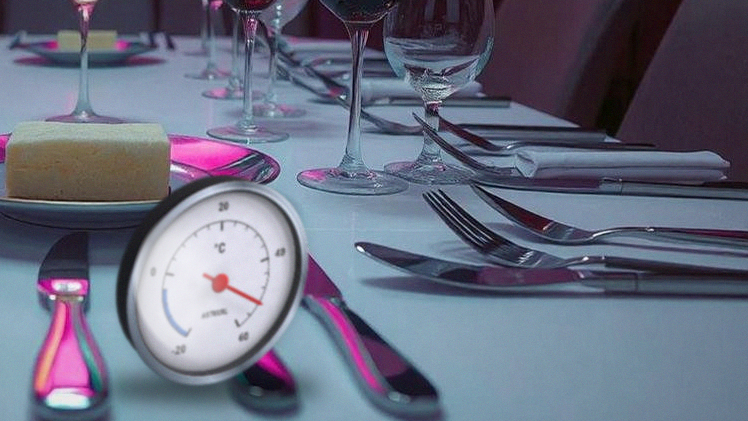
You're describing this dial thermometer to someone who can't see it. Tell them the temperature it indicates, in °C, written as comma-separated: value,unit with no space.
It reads 52,°C
